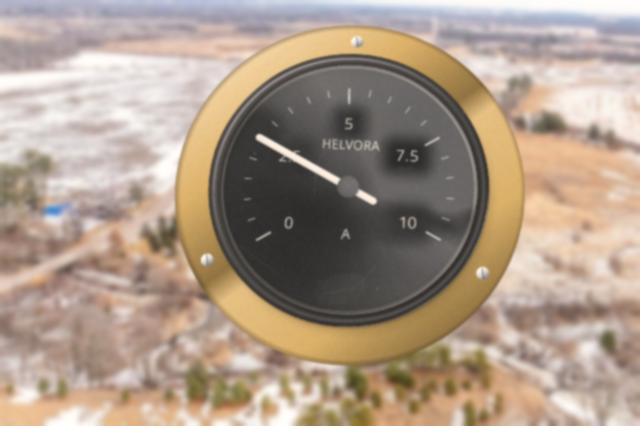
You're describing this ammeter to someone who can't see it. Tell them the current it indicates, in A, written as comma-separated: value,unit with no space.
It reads 2.5,A
